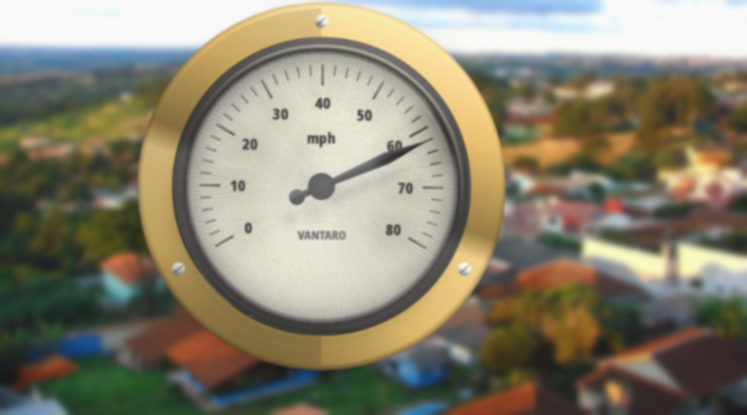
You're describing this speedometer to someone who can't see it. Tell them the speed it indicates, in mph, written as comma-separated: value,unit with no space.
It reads 62,mph
